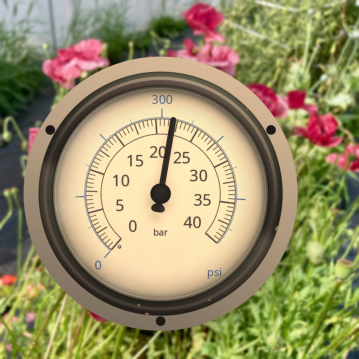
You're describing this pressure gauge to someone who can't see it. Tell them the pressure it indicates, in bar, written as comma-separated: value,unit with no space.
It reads 22,bar
